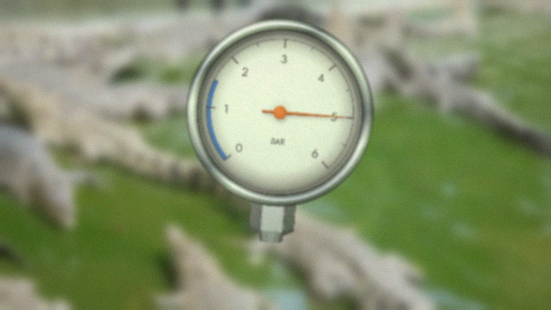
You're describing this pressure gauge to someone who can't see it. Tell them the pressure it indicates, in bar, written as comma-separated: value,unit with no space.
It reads 5,bar
